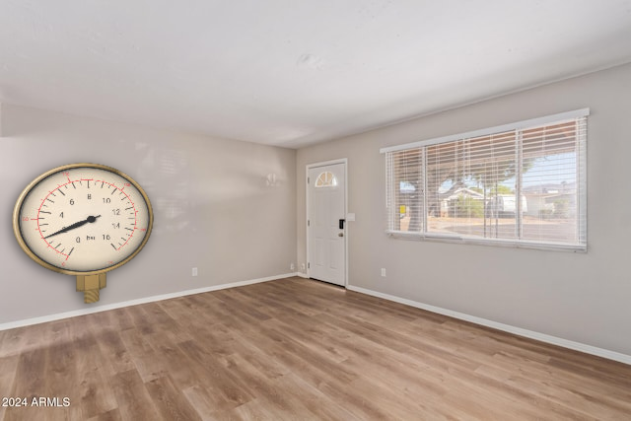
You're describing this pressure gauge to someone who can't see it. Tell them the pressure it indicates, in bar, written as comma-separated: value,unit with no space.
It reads 2,bar
